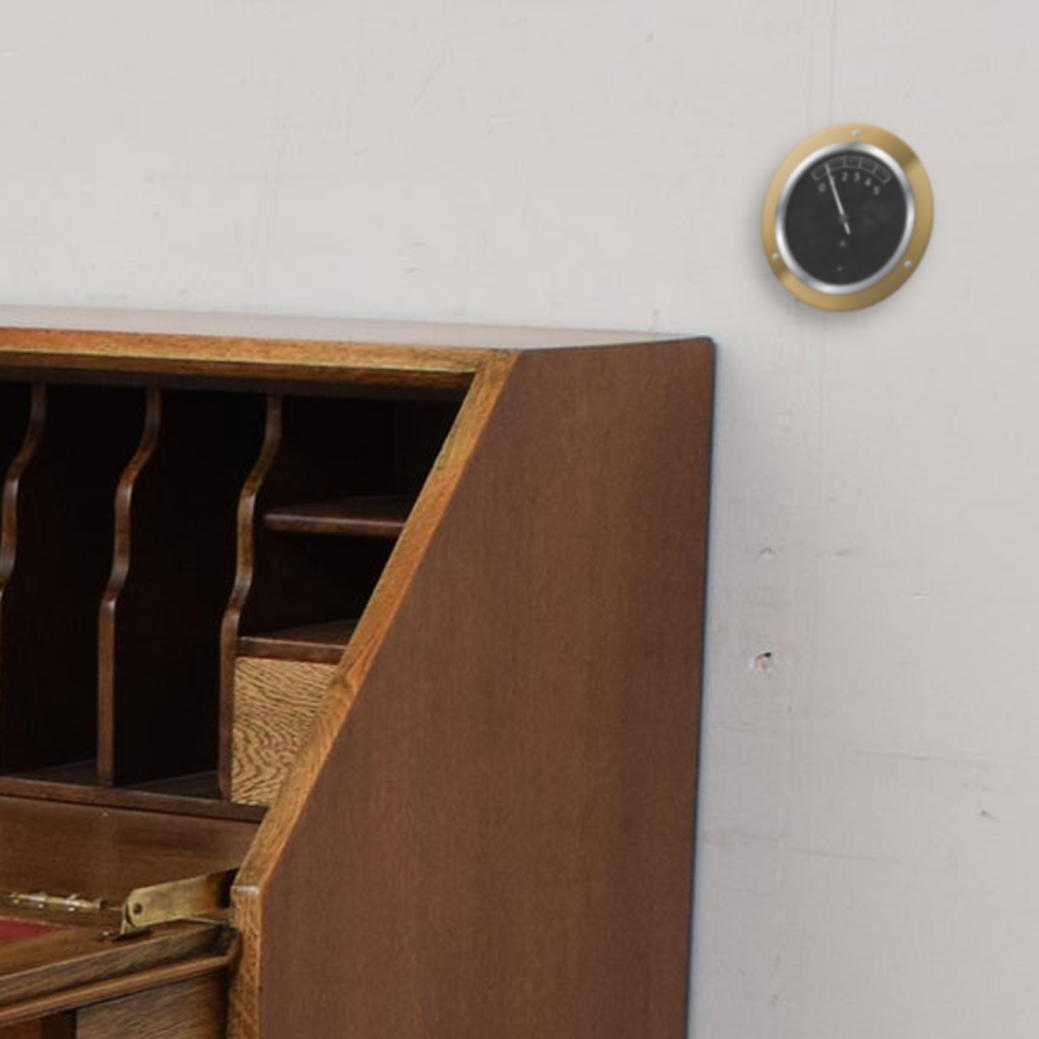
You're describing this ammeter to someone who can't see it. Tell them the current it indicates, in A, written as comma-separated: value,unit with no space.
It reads 1,A
